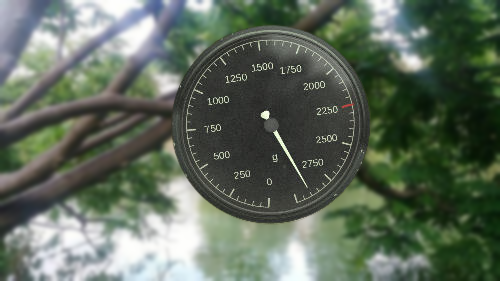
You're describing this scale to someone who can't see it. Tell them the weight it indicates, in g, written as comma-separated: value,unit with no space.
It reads 2900,g
